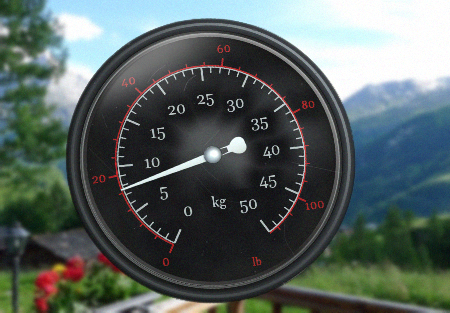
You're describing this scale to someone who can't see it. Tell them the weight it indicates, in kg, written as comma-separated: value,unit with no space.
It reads 7.5,kg
